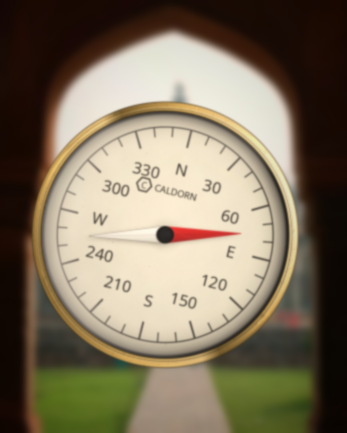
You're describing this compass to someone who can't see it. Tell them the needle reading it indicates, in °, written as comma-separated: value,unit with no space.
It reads 75,°
